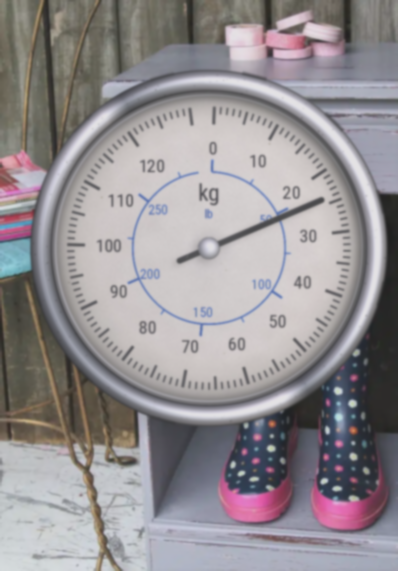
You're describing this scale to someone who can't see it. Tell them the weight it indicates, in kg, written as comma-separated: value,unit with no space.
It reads 24,kg
